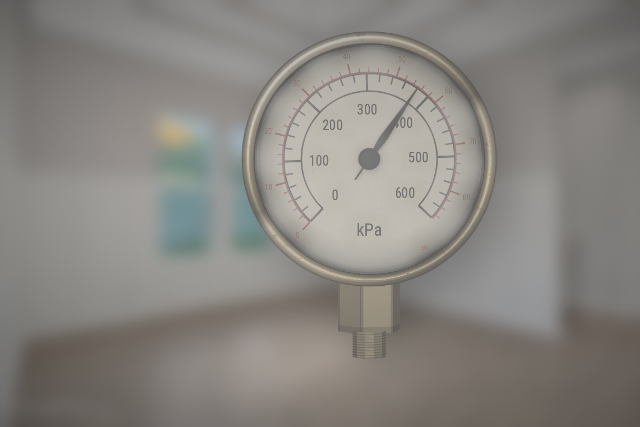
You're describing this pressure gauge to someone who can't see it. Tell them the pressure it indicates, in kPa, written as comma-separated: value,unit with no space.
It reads 380,kPa
